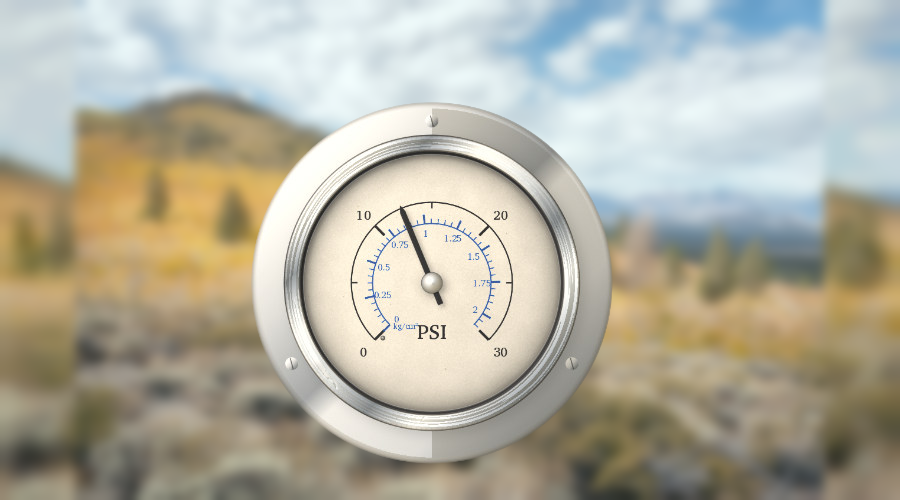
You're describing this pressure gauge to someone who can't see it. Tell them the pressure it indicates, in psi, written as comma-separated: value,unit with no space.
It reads 12.5,psi
